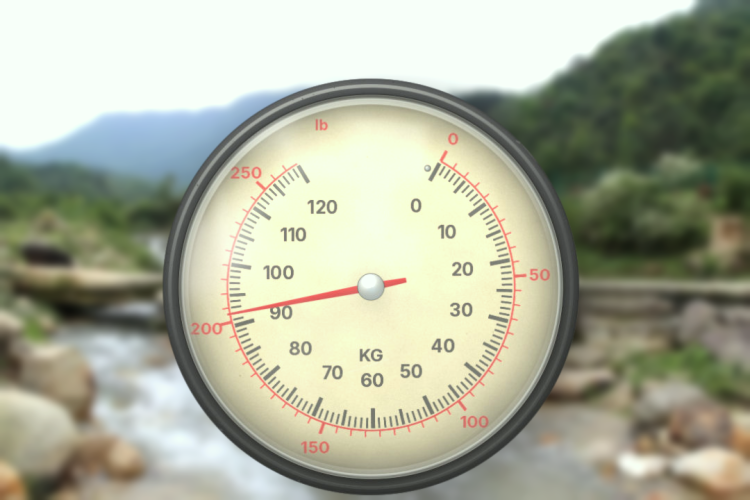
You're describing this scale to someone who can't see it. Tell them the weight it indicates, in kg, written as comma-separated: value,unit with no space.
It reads 92,kg
